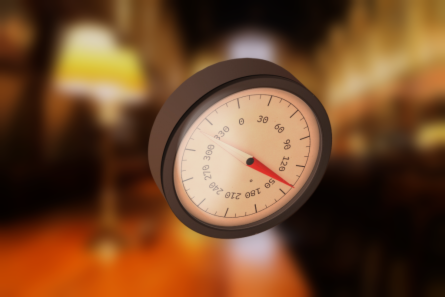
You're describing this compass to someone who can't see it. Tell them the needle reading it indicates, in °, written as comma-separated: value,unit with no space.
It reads 140,°
